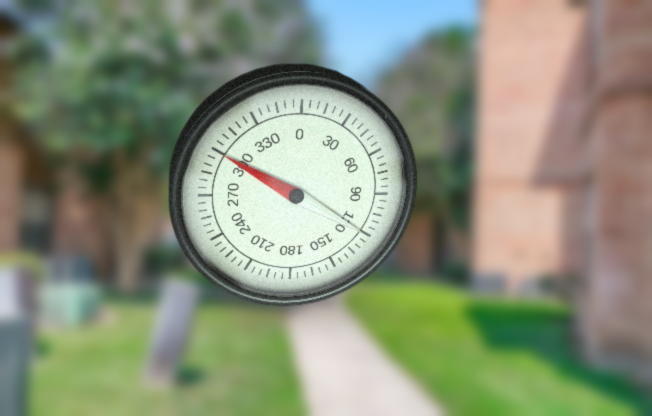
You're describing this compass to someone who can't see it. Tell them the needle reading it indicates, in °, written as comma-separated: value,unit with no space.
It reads 300,°
